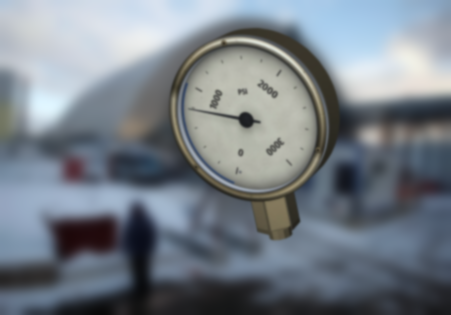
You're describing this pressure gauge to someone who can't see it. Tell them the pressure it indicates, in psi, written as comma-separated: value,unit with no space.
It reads 800,psi
